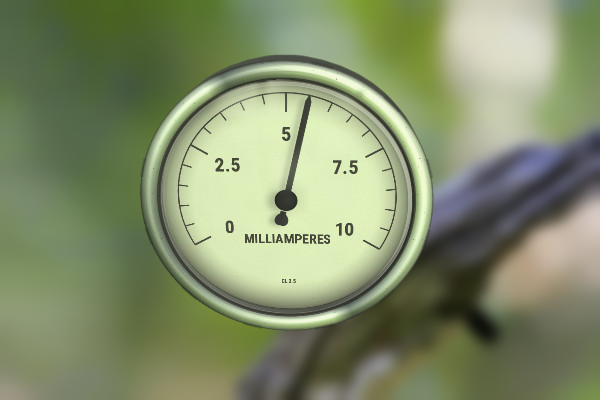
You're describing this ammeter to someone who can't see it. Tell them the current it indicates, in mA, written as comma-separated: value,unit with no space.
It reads 5.5,mA
